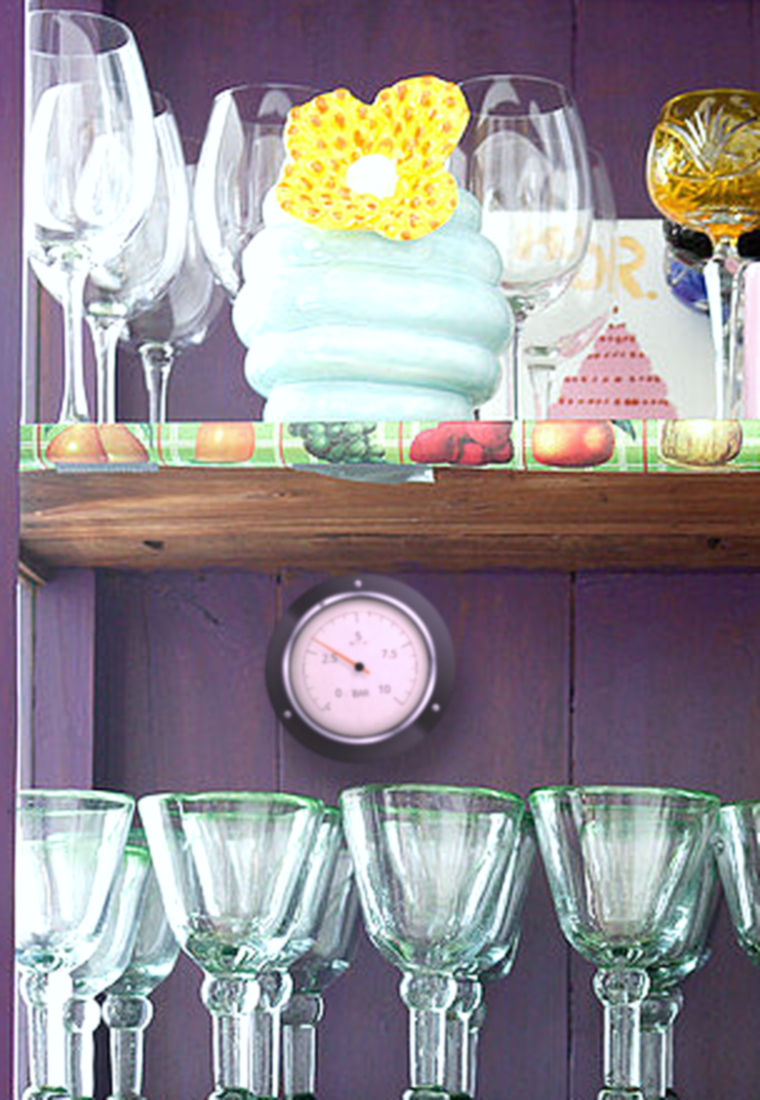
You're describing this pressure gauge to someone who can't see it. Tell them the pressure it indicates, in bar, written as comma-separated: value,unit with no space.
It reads 3,bar
